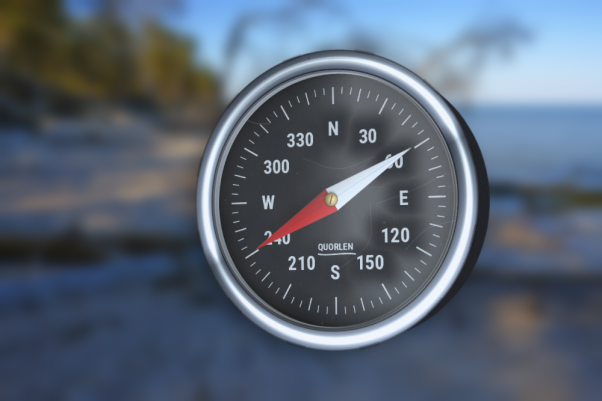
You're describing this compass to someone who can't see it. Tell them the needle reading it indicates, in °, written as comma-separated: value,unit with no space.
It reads 240,°
